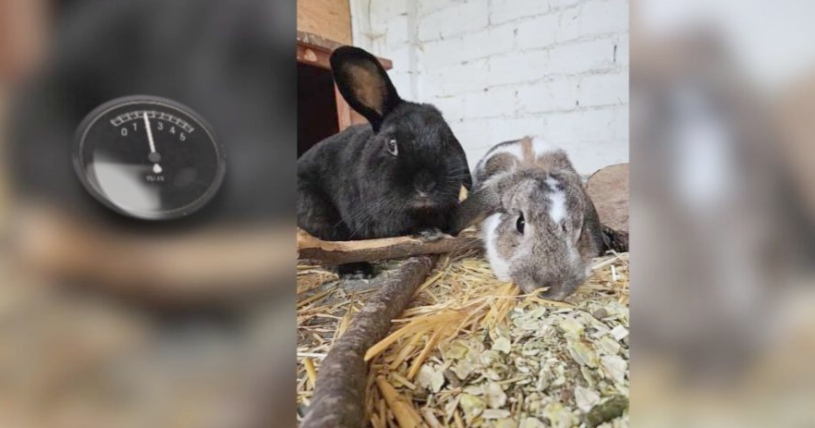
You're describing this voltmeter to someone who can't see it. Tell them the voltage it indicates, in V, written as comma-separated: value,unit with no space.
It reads 2,V
